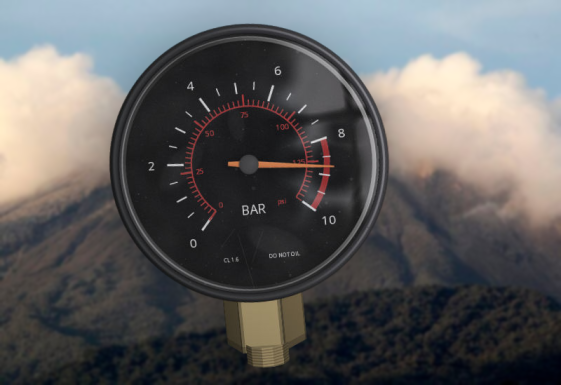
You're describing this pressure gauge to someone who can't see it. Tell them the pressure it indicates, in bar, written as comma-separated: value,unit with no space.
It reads 8.75,bar
